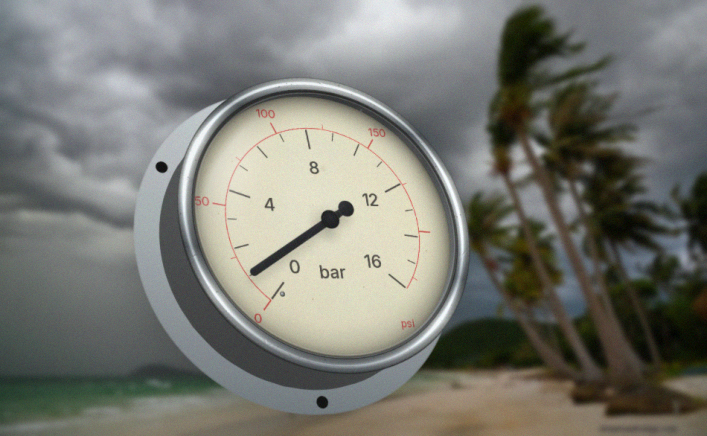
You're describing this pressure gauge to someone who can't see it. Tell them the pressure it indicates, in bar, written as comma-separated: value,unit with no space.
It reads 1,bar
